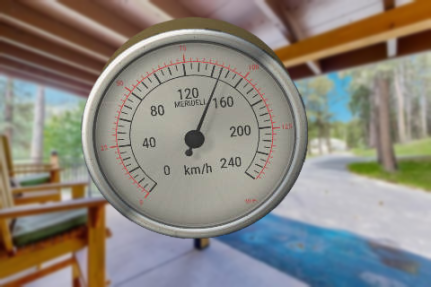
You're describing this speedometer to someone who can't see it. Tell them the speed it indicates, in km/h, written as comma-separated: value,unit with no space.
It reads 145,km/h
